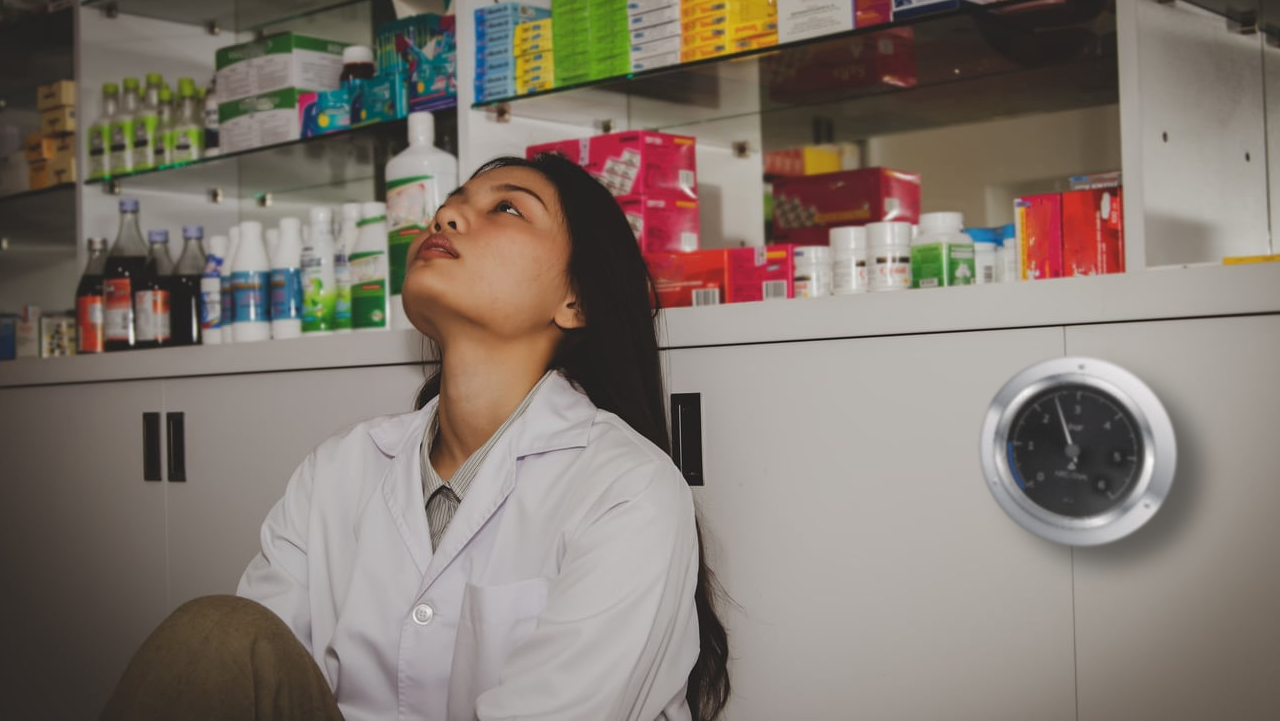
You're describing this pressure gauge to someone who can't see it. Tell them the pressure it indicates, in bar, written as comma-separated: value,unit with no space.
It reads 2.5,bar
